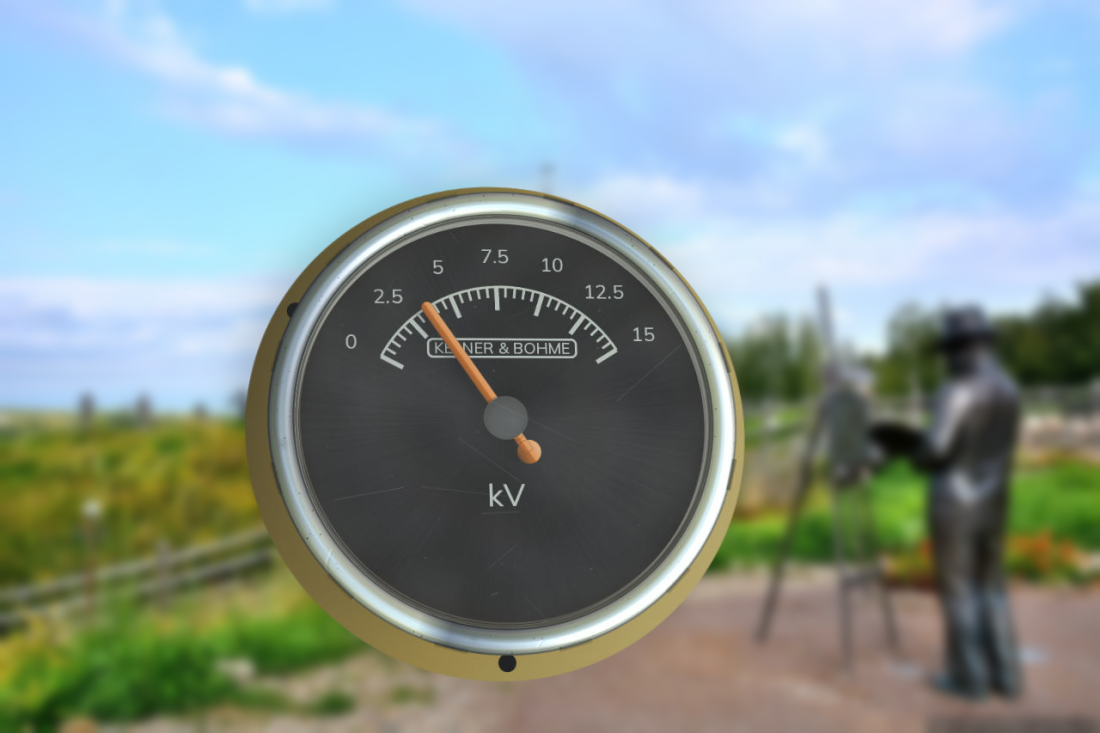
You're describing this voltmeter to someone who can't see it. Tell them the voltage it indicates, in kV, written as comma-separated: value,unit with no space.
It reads 3.5,kV
